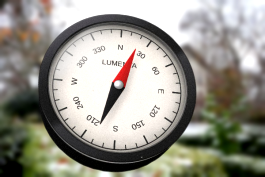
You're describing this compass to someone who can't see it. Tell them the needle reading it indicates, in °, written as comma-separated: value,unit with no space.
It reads 20,°
